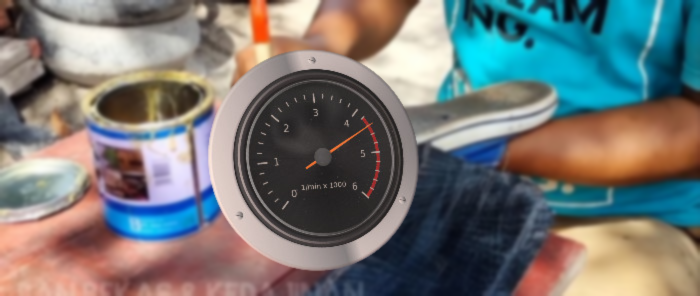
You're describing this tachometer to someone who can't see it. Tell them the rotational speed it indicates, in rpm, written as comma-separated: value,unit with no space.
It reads 4400,rpm
